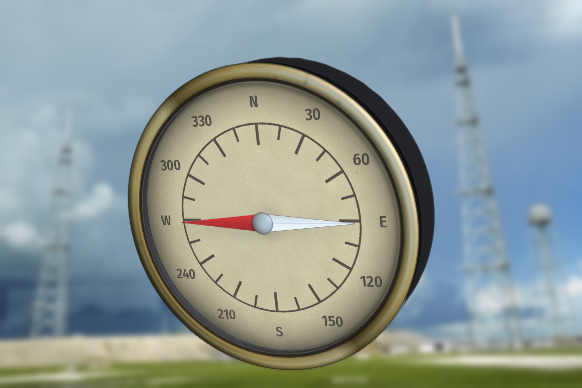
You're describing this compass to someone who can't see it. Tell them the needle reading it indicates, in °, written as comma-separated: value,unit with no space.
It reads 270,°
